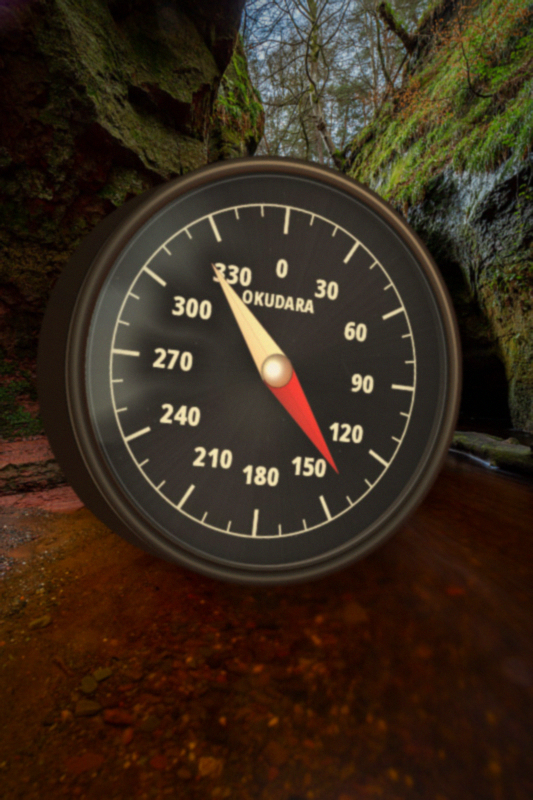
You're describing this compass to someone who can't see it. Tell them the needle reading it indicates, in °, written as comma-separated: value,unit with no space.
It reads 140,°
